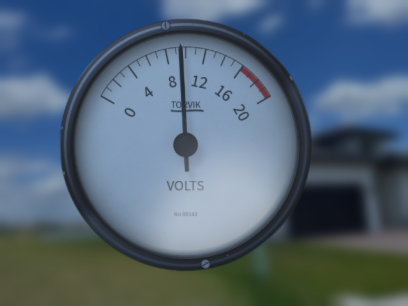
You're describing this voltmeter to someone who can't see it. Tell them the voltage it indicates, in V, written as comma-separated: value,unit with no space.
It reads 9.5,V
